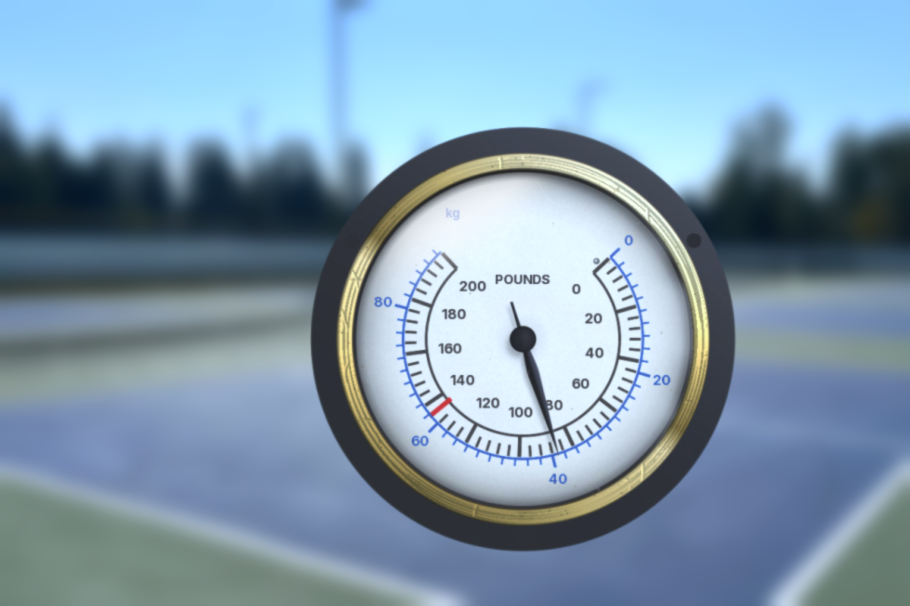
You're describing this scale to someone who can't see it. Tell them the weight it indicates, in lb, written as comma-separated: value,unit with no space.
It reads 86,lb
